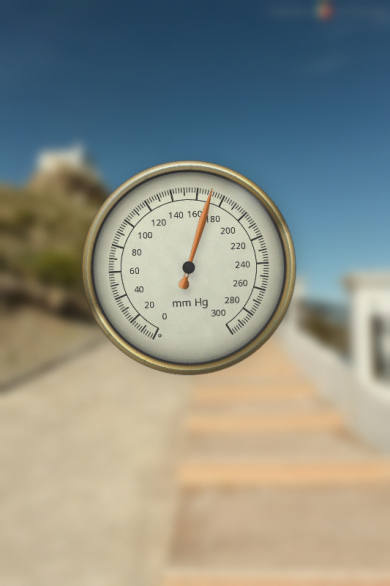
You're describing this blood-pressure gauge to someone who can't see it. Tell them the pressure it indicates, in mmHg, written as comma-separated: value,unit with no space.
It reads 170,mmHg
